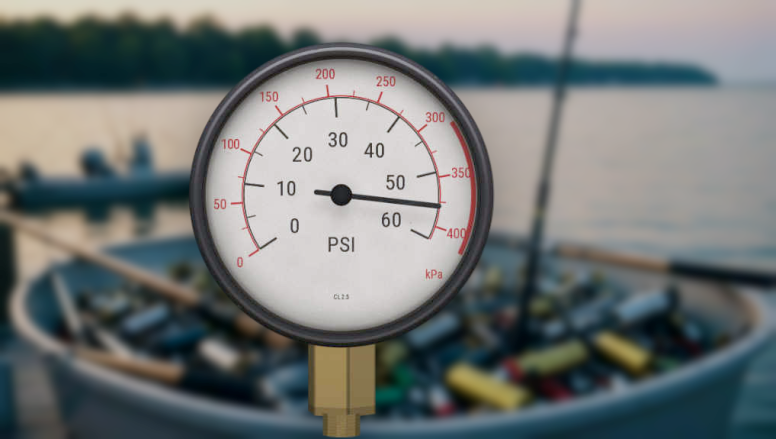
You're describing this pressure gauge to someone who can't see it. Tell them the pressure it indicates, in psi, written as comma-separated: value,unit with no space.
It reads 55,psi
